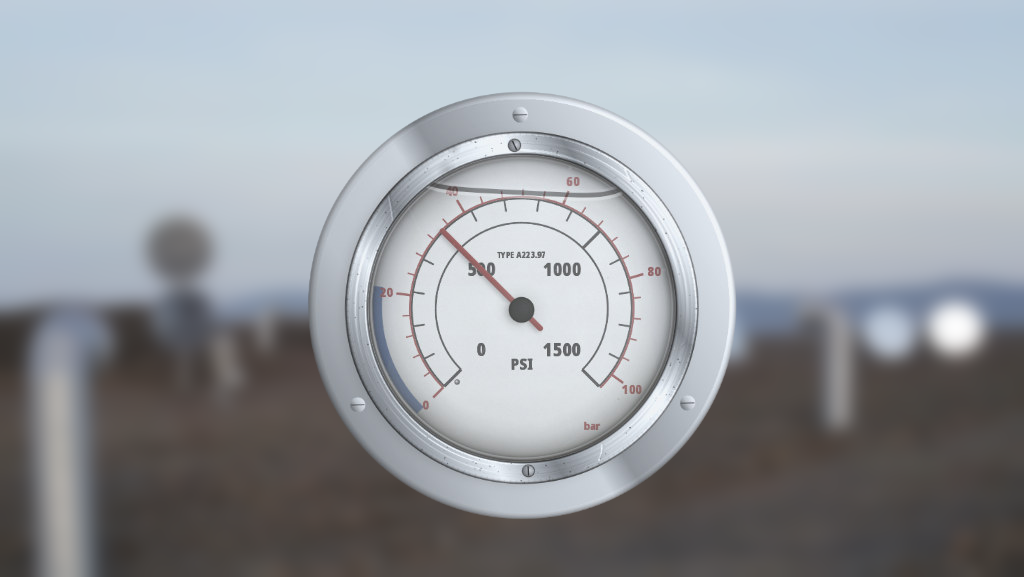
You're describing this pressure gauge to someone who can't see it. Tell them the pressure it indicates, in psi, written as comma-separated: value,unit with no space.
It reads 500,psi
